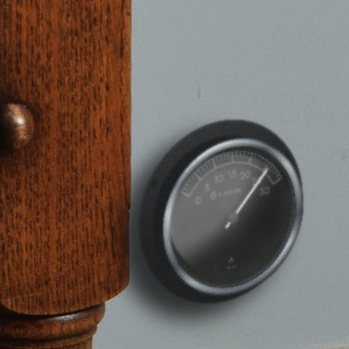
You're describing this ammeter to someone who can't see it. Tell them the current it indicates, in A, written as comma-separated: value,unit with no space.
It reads 25,A
